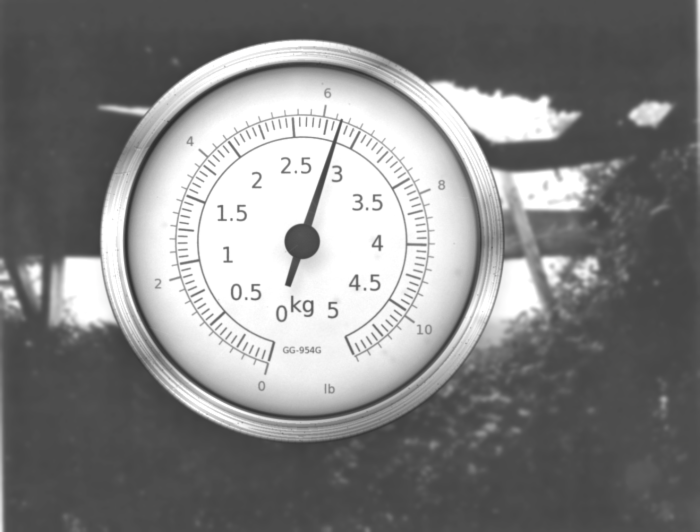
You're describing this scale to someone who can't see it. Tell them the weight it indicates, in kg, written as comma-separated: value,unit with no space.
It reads 2.85,kg
